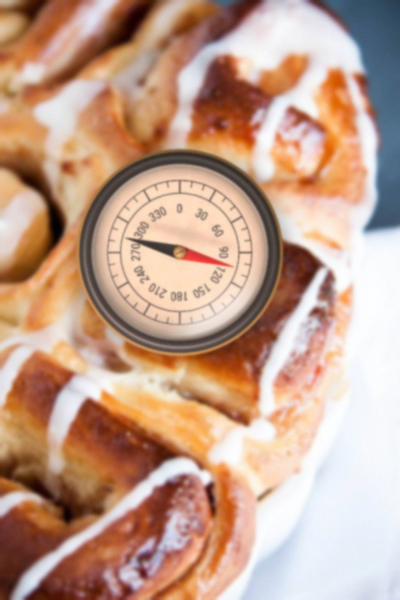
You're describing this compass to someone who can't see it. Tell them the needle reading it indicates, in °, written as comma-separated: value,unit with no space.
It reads 105,°
